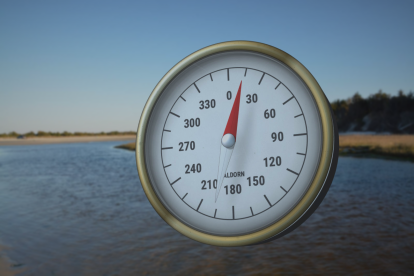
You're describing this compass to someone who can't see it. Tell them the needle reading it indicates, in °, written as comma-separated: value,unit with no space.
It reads 15,°
